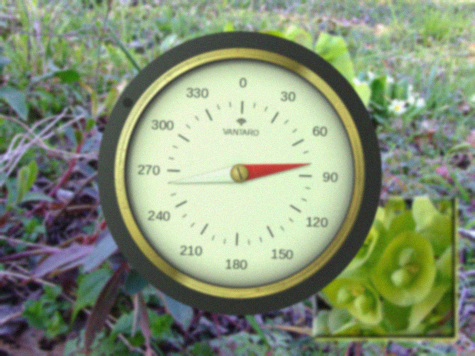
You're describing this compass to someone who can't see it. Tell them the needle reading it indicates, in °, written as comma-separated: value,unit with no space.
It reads 80,°
